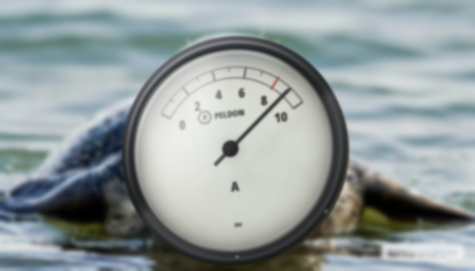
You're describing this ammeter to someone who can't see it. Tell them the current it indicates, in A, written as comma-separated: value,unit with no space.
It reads 9,A
